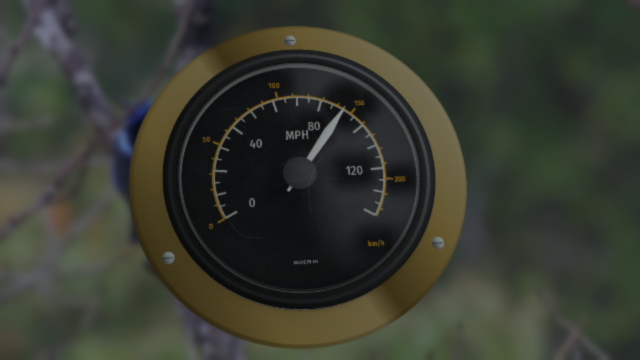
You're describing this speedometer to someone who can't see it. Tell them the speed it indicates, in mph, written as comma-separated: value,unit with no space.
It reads 90,mph
